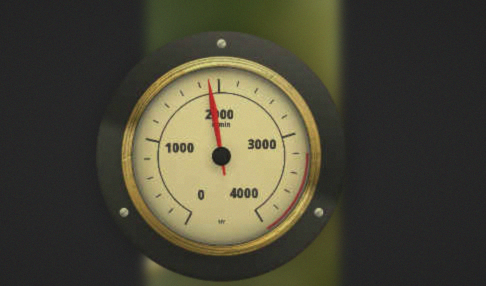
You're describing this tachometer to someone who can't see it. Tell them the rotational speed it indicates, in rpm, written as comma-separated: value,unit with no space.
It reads 1900,rpm
